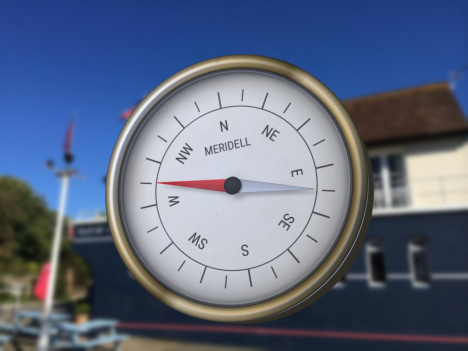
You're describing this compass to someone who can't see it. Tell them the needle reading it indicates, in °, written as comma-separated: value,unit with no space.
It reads 285,°
